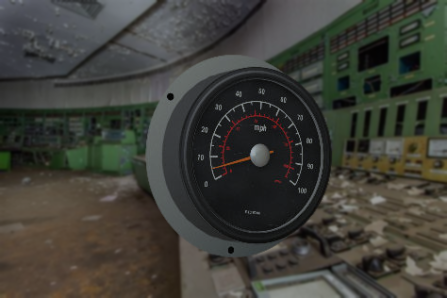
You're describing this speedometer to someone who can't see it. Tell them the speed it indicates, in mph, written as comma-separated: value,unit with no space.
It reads 5,mph
